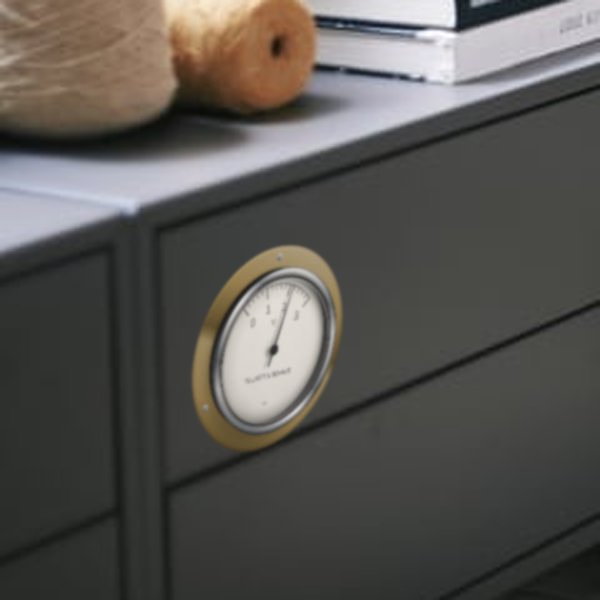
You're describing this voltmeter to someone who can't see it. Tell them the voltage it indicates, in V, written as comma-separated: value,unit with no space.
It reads 2,V
